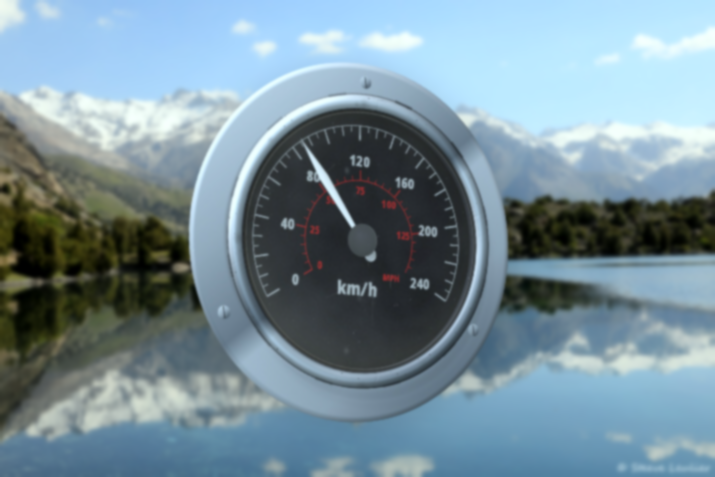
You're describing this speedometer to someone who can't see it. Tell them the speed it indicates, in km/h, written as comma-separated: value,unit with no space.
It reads 85,km/h
